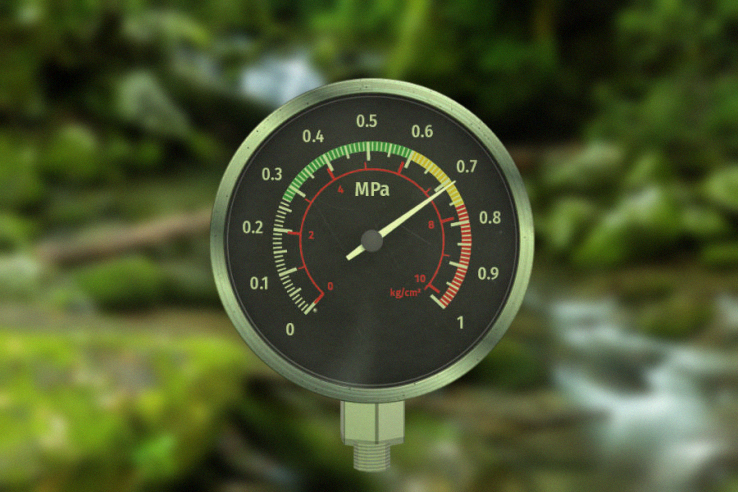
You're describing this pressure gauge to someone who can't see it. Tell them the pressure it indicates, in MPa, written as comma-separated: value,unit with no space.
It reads 0.71,MPa
